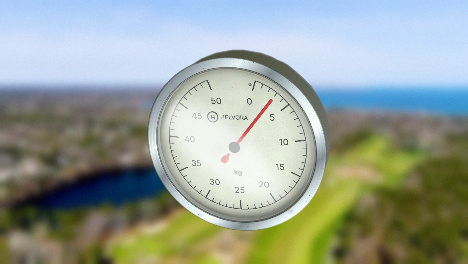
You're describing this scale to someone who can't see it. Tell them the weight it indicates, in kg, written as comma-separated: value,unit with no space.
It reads 3,kg
